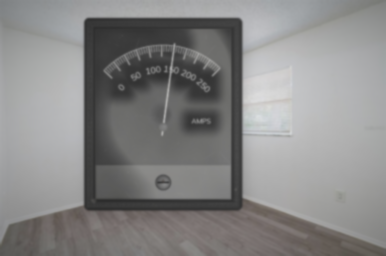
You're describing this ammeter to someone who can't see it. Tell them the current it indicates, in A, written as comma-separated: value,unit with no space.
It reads 150,A
